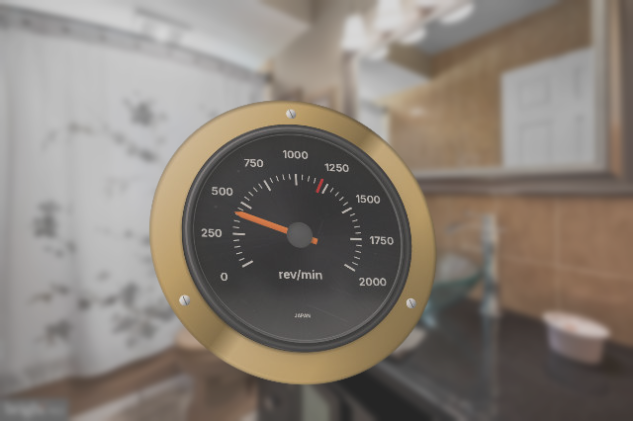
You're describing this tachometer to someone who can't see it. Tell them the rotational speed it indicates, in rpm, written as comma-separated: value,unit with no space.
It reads 400,rpm
